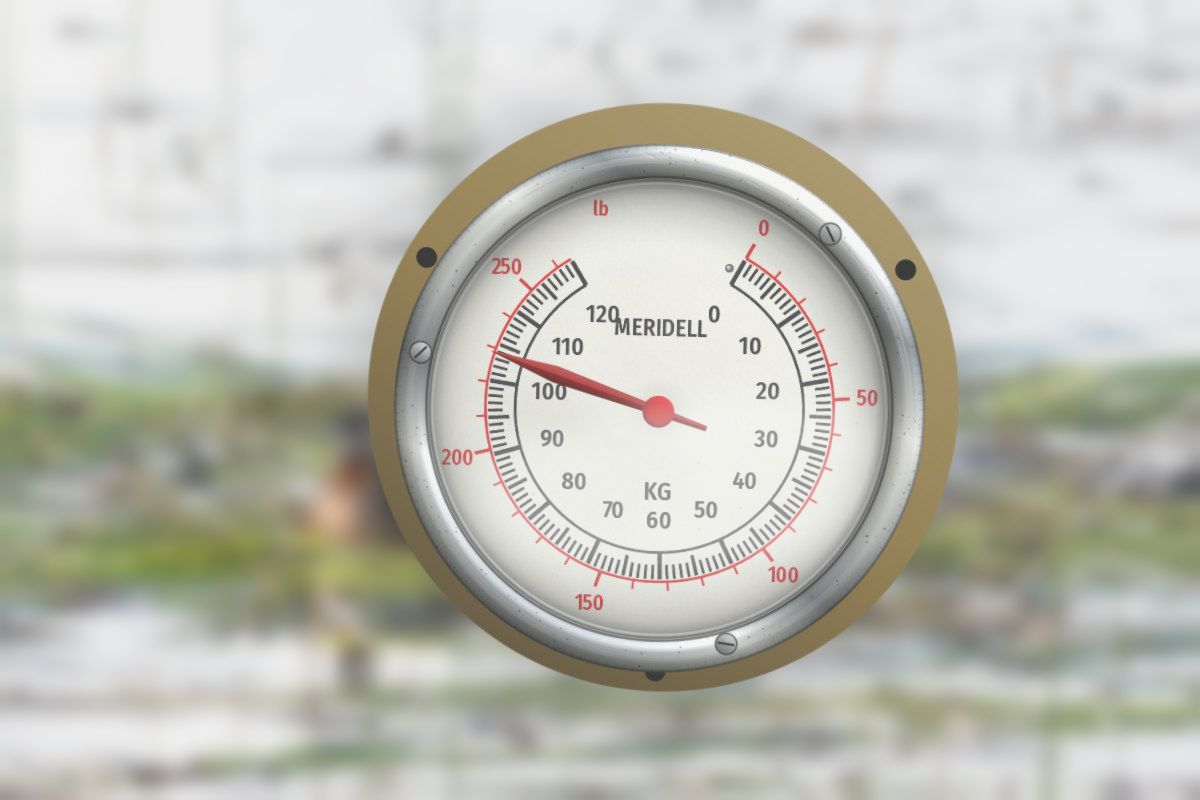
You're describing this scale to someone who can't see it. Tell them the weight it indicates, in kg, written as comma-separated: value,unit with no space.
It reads 104,kg
